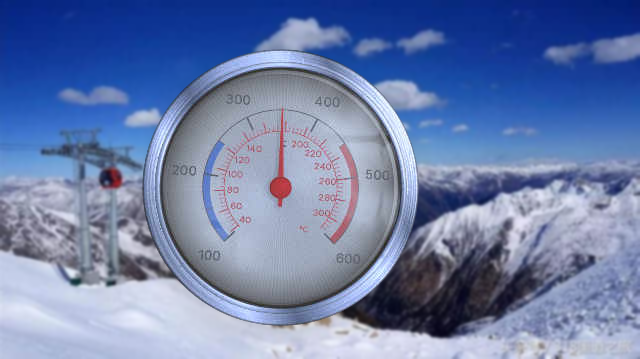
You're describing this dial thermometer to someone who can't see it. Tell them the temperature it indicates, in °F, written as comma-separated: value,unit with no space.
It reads 350,°F
